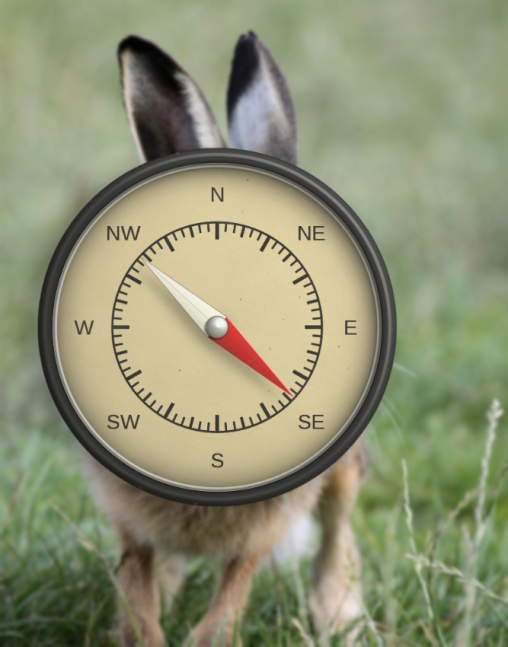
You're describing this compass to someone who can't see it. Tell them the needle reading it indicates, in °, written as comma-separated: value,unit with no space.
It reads 132.5,°
